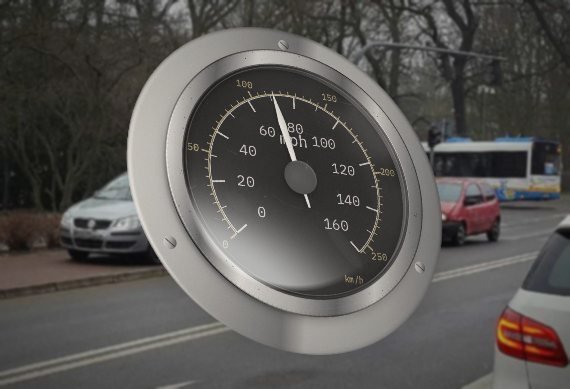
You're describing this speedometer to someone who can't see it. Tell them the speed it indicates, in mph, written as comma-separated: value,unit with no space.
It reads 70,mph
